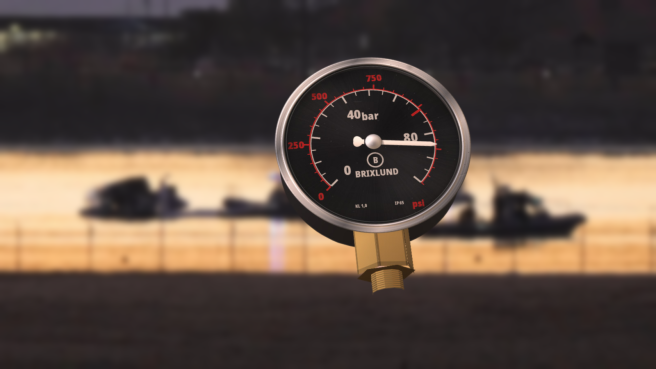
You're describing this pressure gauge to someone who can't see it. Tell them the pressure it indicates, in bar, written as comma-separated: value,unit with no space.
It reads 85,bar
